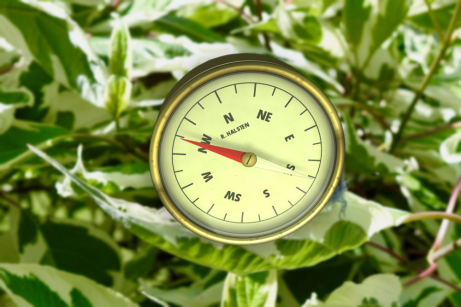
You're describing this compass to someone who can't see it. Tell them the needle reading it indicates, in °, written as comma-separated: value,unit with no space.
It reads 315,°
